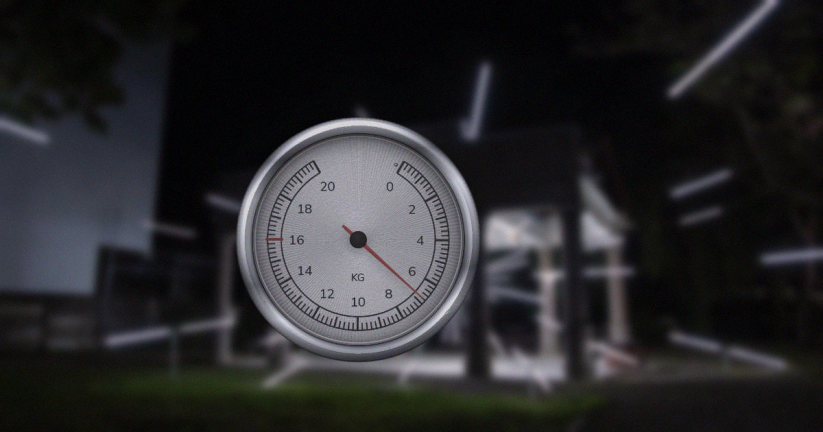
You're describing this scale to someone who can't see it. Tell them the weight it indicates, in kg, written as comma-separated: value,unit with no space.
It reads 6.8,kg
